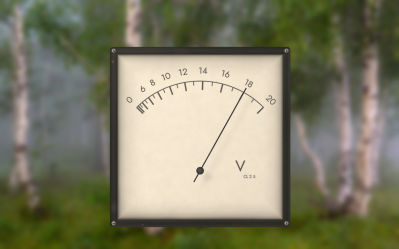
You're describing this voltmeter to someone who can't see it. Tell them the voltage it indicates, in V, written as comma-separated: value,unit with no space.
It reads 18,V
